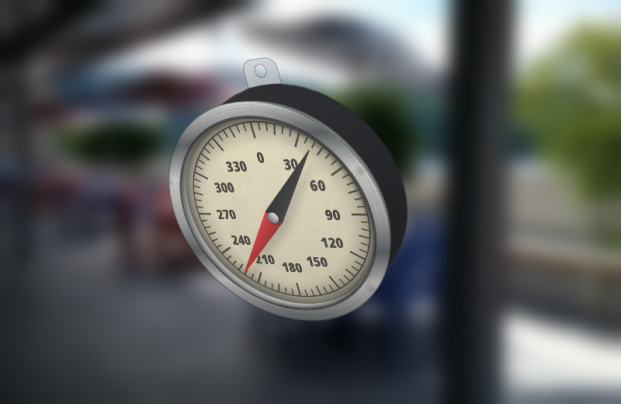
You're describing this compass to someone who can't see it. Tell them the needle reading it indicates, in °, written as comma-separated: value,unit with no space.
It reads 220,°
